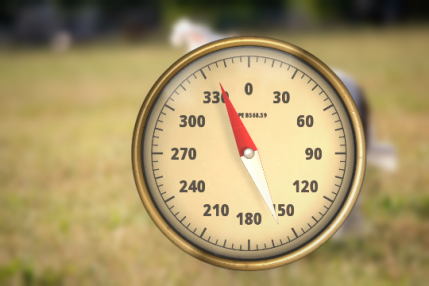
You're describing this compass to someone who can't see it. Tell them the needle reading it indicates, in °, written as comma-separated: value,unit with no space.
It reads 337.5,°
